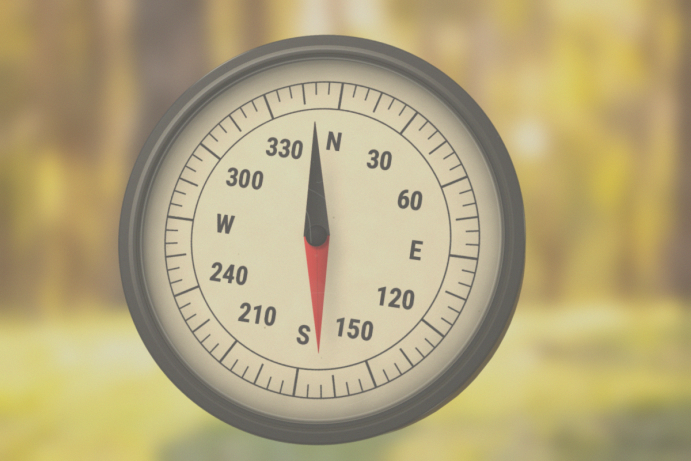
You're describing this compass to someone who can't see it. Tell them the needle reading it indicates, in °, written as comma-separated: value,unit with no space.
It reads 170,°
